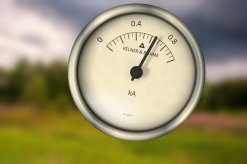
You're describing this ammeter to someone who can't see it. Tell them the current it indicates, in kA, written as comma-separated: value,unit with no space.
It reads 0.65,kA
